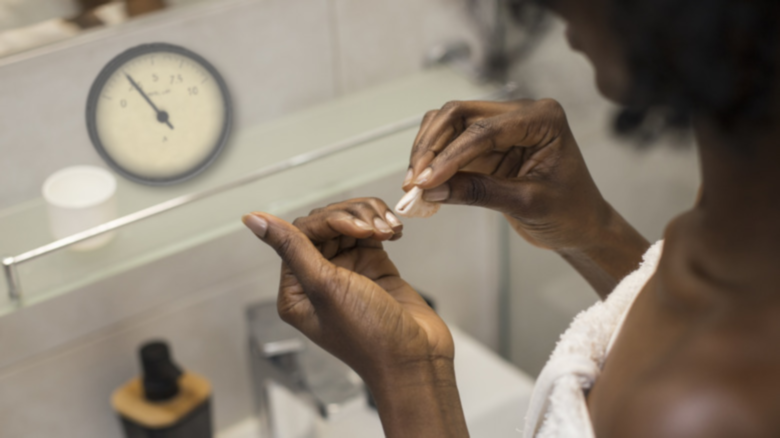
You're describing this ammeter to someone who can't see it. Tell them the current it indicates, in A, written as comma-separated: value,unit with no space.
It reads 2.5,A
